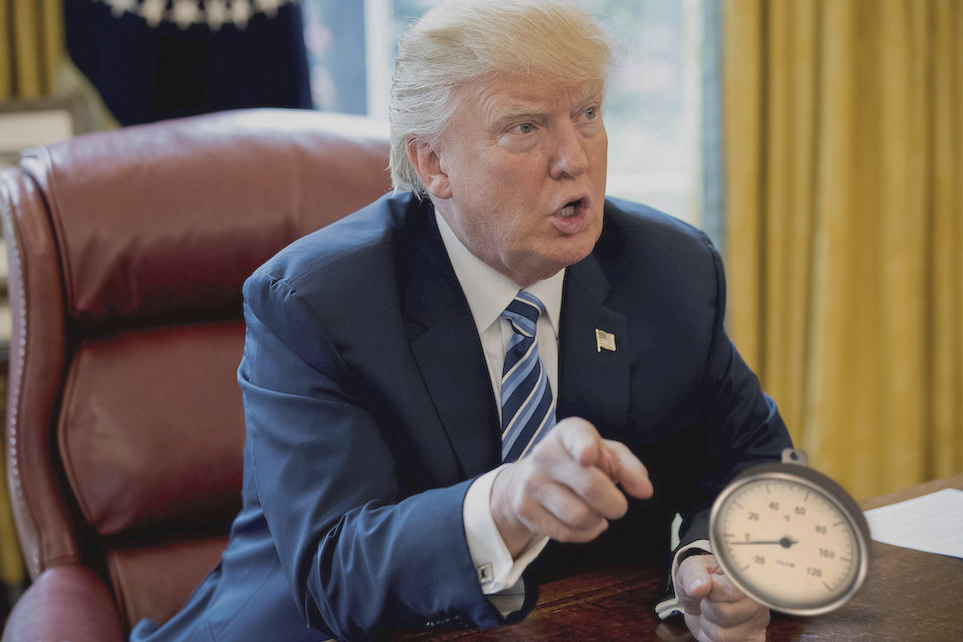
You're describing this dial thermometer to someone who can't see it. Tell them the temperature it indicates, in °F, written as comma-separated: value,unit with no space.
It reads -4,°F
